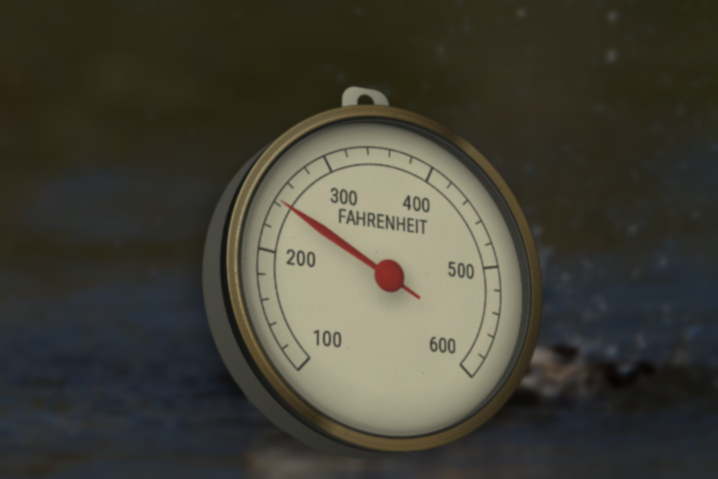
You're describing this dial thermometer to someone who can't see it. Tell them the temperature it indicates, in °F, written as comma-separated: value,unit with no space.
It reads 240,°F
